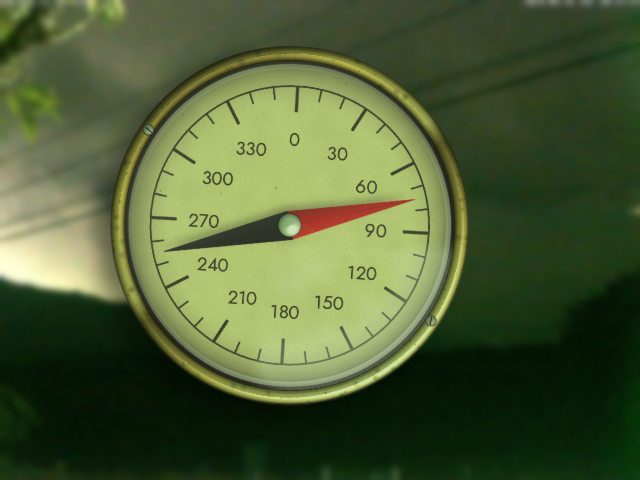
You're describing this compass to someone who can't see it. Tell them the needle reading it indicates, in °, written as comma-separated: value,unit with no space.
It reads 75,°
